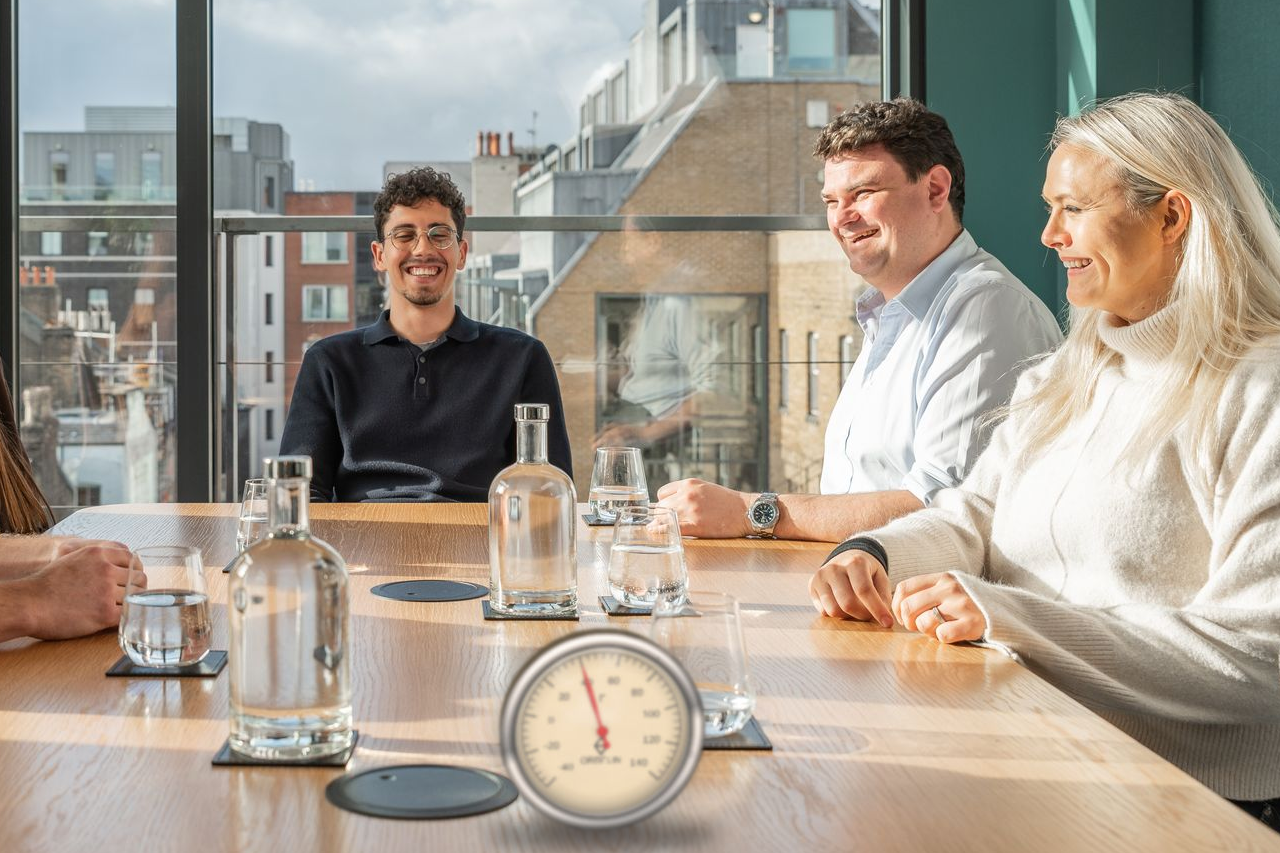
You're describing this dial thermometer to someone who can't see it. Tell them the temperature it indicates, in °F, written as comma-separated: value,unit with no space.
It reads 40,°F
